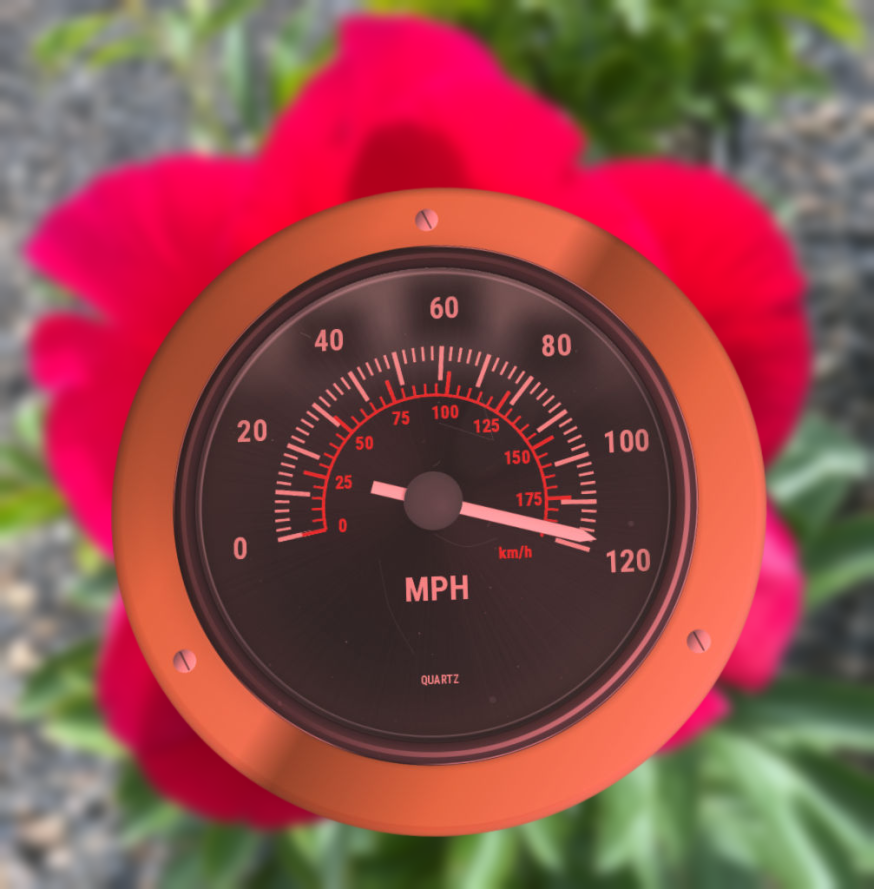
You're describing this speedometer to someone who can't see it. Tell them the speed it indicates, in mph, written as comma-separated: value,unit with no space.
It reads 118,mph
